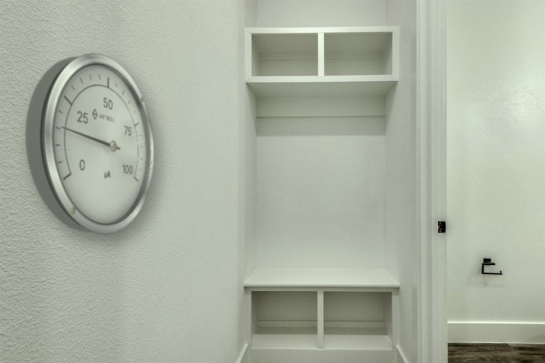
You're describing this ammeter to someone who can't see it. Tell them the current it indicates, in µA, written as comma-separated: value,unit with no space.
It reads 15,µA
